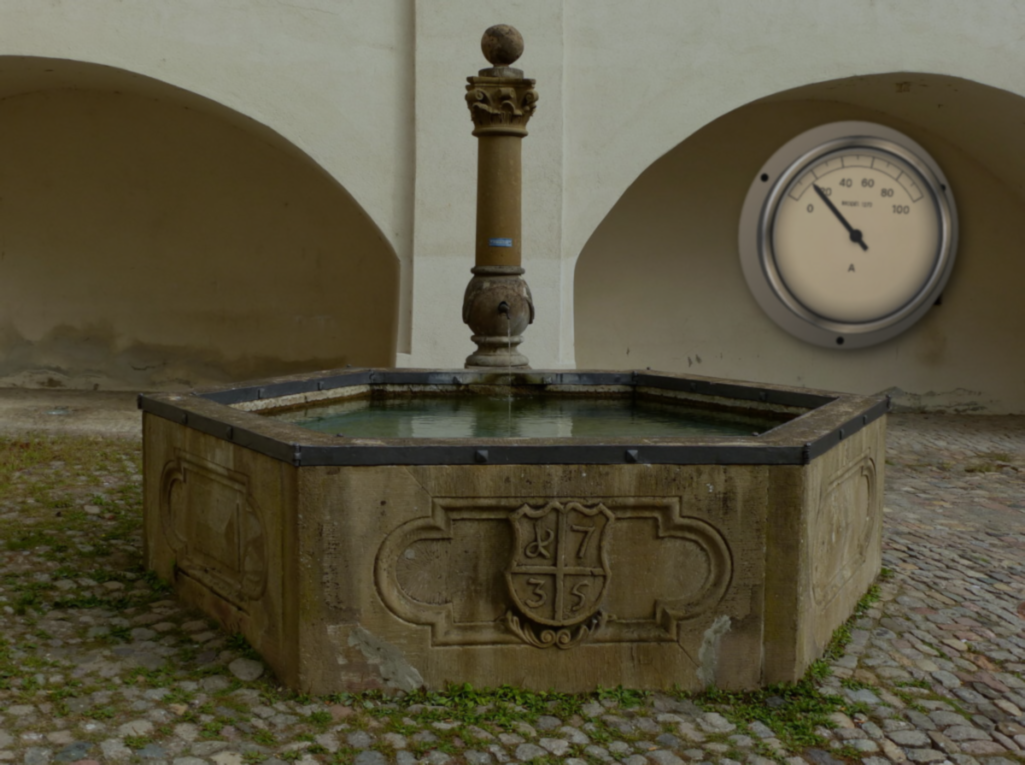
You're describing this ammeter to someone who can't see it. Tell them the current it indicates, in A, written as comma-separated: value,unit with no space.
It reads 15,A
